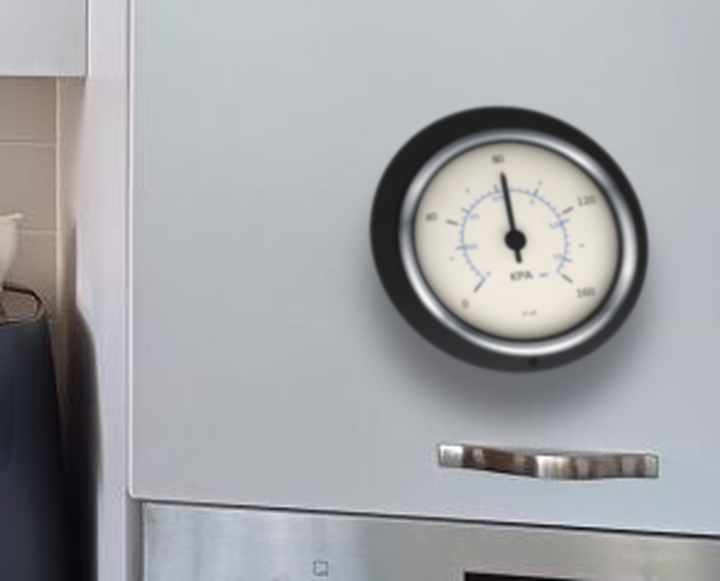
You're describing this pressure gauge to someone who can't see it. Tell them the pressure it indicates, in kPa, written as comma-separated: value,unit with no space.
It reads 80,kPa
